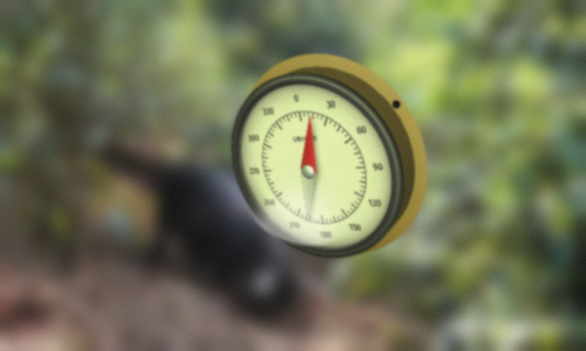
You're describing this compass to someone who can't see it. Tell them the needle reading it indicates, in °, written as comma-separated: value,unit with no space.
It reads 15,°
